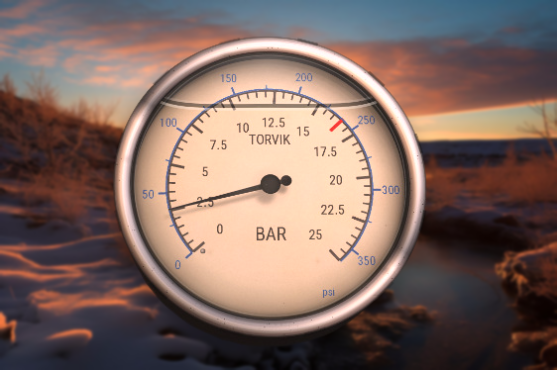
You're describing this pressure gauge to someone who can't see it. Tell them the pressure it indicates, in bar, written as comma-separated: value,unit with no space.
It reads 2.5,bar
